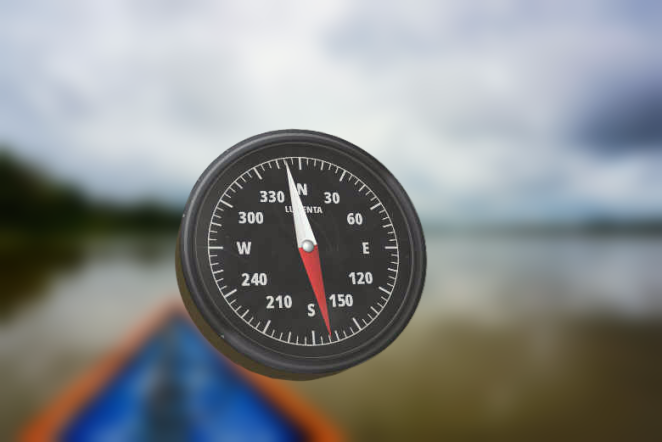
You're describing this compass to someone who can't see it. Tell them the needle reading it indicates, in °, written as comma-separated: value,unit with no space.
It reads 170,°
